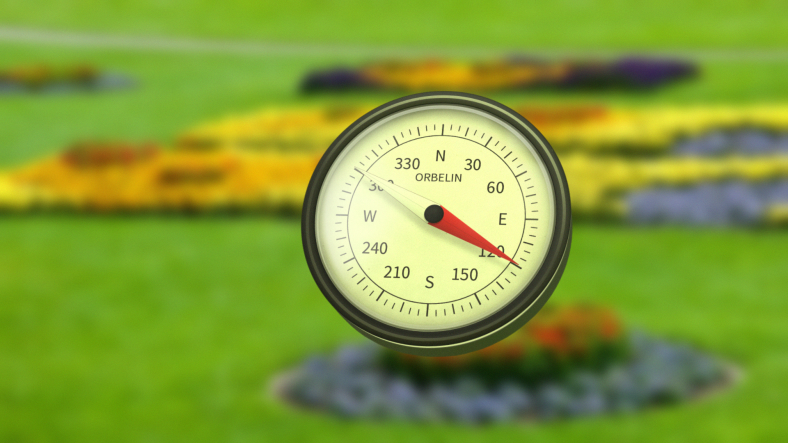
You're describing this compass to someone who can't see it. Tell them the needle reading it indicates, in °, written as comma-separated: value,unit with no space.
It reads 120,°
